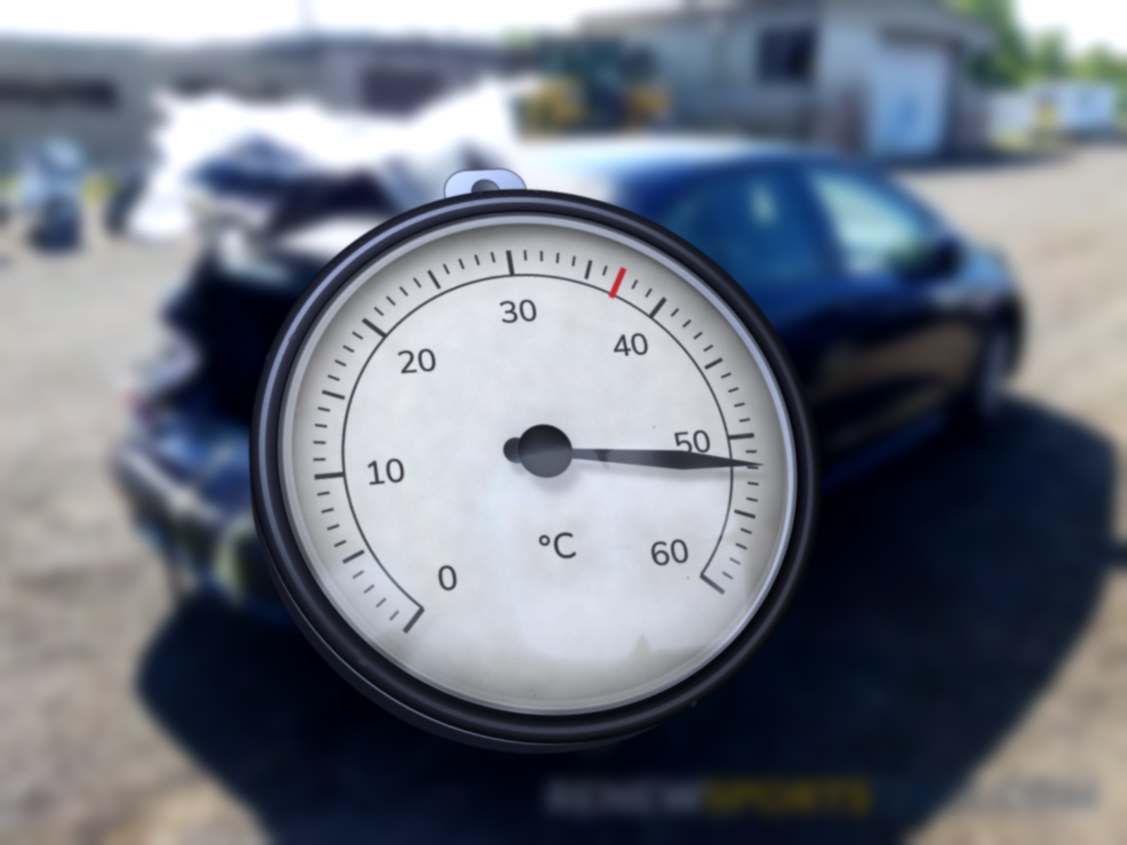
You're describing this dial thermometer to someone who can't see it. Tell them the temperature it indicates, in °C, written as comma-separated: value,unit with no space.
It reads 52,°C
